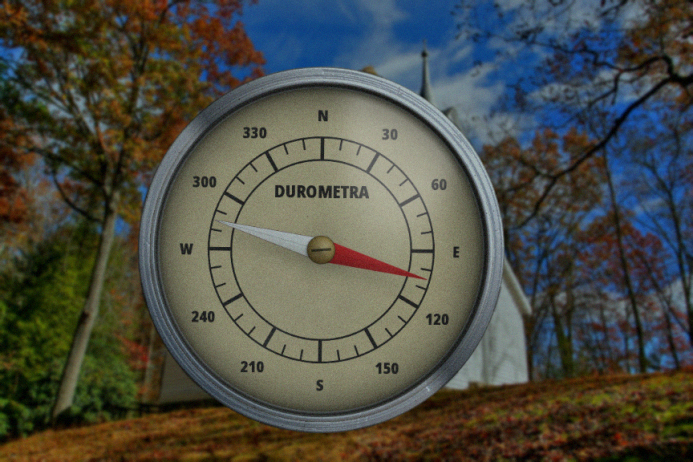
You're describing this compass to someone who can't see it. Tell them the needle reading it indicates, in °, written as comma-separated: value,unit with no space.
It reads 105,°
